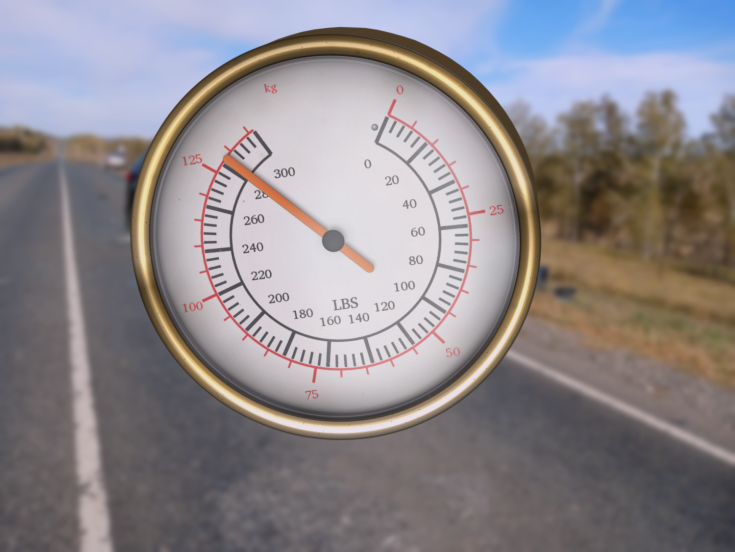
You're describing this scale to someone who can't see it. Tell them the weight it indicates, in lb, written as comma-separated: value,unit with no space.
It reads 284,lb
